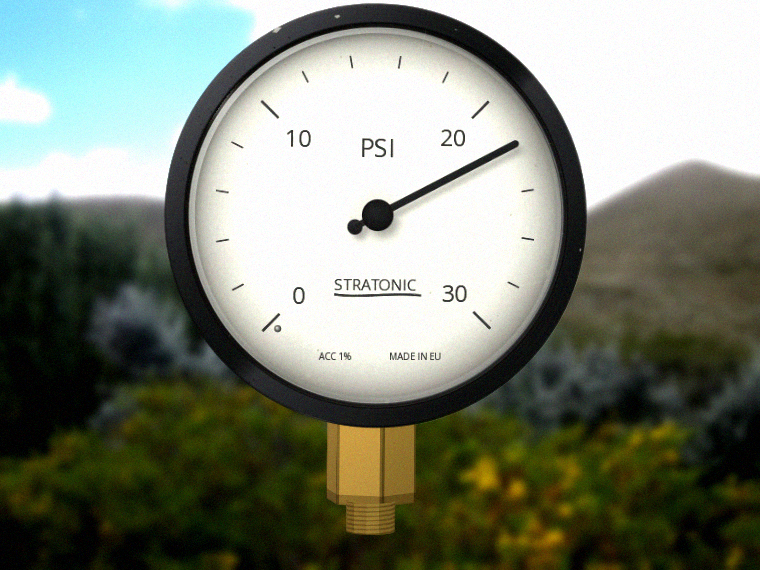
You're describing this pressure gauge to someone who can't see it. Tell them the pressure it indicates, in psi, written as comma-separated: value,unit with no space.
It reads 22,psi
